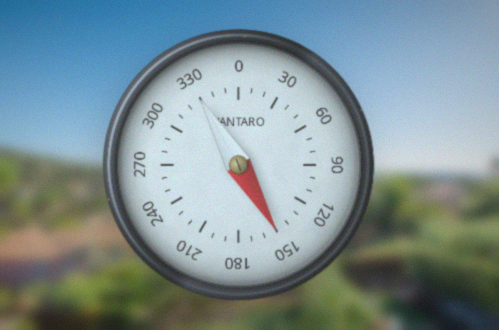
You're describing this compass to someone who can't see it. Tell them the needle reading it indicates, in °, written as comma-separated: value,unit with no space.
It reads 150,°
